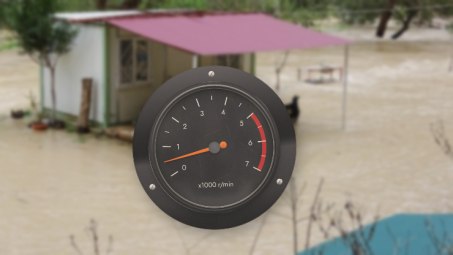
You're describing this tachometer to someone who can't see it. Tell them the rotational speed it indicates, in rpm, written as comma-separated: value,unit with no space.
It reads 500,rpm
